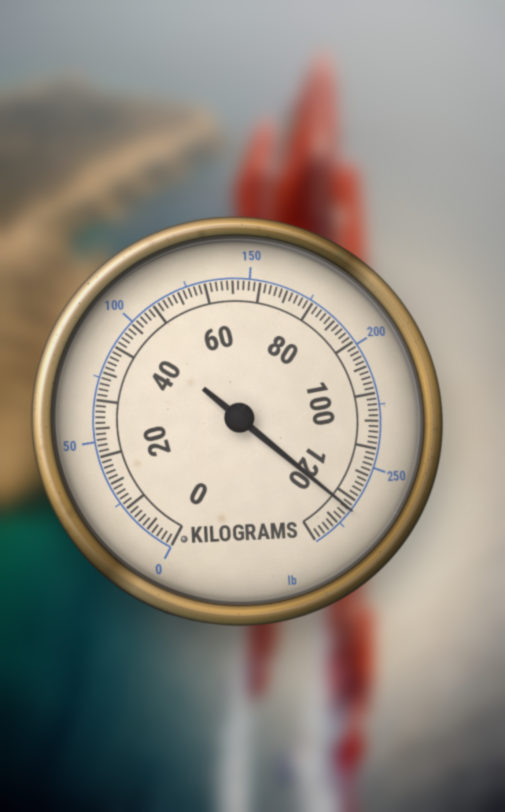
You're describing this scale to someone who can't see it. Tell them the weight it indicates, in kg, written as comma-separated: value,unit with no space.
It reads 122,kg
